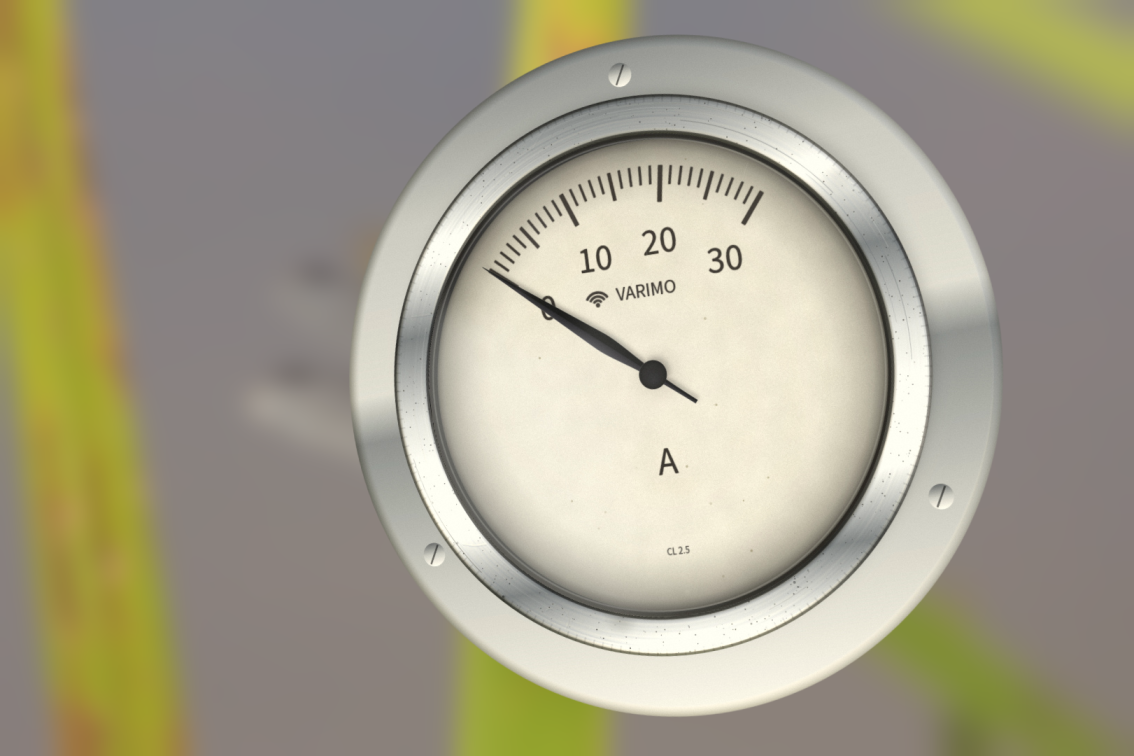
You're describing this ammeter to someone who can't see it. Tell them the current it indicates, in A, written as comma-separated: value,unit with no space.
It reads 0,A
